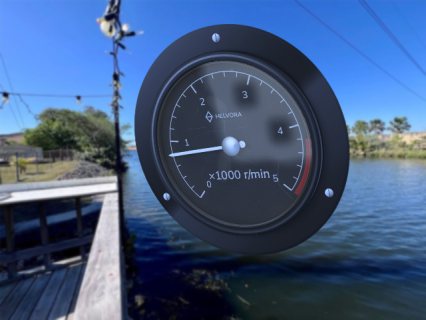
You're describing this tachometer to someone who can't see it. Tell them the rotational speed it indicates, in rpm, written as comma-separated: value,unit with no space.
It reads 800,rpm
